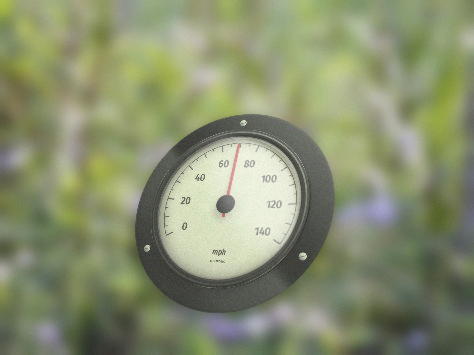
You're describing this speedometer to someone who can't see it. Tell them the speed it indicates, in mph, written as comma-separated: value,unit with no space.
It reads 70,mph
